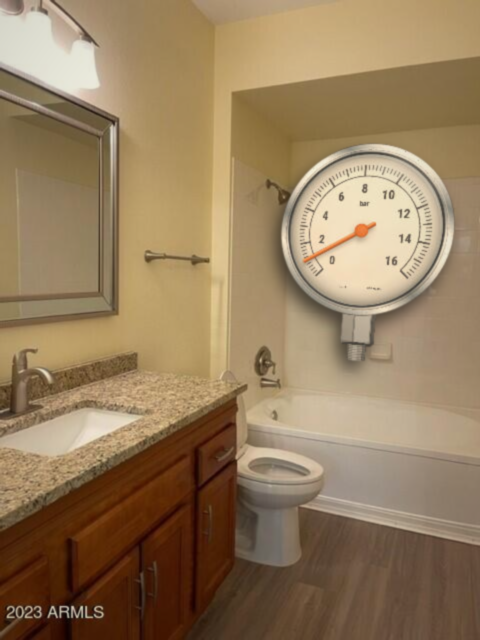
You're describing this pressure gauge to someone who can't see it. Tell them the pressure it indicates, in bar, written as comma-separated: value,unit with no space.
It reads 1,bar
